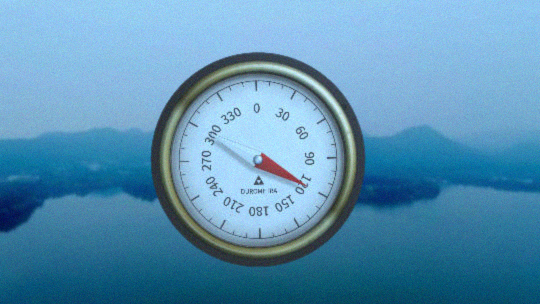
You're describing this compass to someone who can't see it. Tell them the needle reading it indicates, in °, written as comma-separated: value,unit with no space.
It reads 120,°
